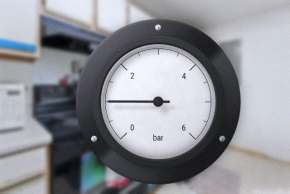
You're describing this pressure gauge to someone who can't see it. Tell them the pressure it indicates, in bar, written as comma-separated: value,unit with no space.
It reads 1,bar
